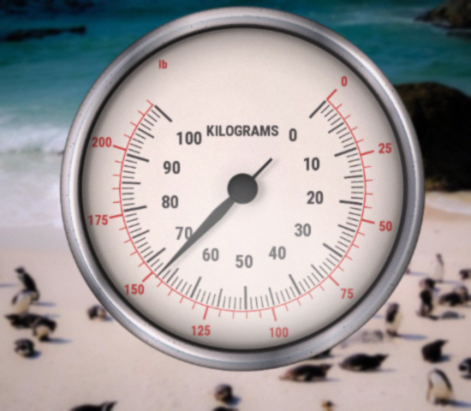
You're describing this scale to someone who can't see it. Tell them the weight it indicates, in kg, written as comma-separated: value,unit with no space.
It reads 67,kg
